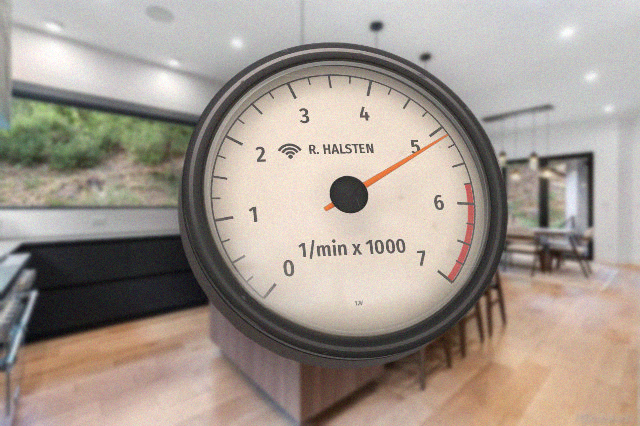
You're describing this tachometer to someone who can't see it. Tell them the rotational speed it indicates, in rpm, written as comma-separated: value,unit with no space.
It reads 5125,rpm
